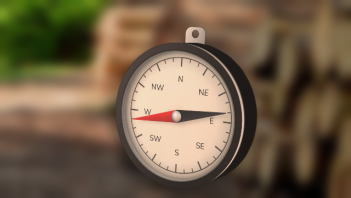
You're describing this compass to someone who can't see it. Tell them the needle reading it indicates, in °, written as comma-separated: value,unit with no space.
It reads 260,°
